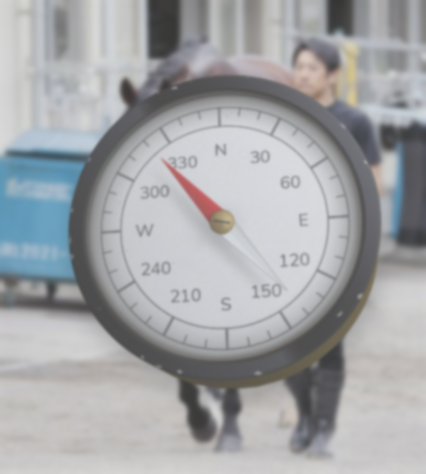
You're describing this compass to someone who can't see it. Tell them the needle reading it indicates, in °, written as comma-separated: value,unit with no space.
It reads 320,°
